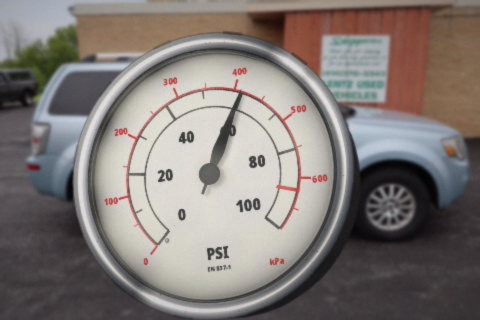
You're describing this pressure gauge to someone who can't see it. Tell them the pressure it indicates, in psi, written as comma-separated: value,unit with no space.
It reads 60,psi
